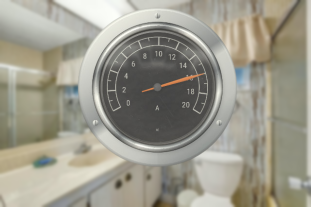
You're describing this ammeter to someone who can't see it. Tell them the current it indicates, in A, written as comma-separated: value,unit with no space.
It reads 16,A
